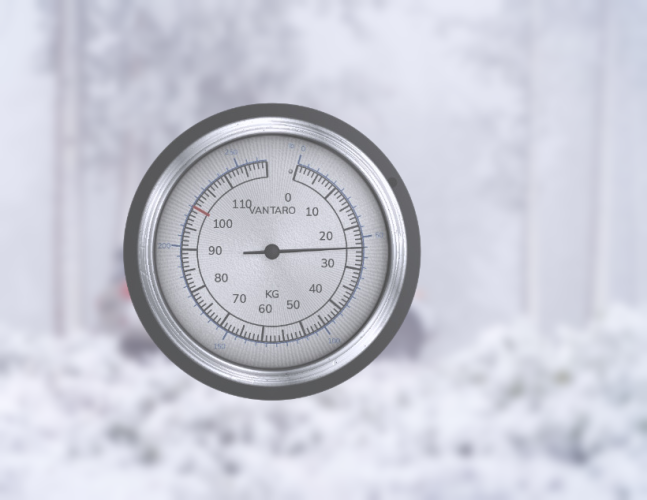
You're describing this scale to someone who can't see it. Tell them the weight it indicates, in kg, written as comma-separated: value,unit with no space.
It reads 25,kg
